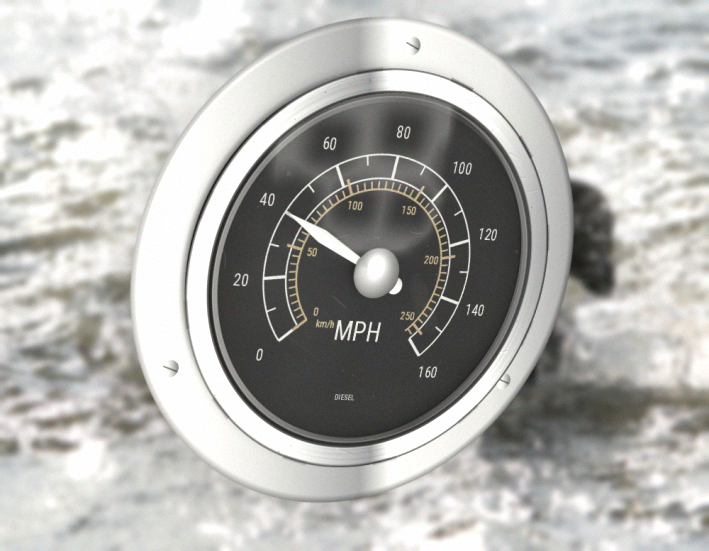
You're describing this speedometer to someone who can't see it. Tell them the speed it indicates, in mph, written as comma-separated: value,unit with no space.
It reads 40,mph
